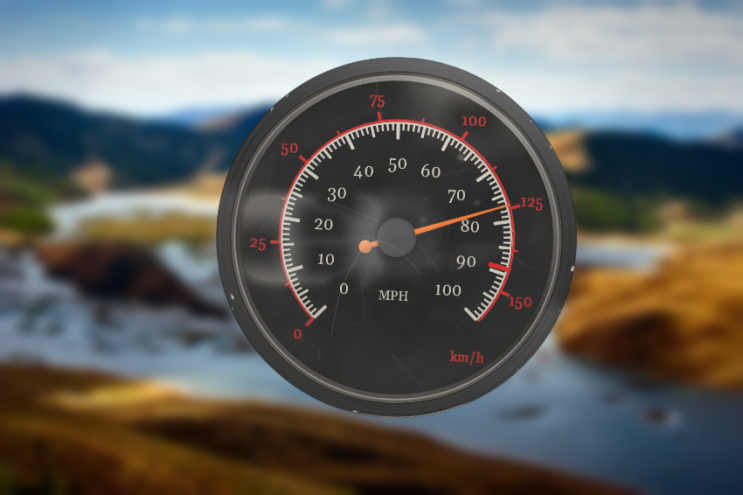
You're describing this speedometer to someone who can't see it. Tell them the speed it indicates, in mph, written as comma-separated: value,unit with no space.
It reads 77,mph
